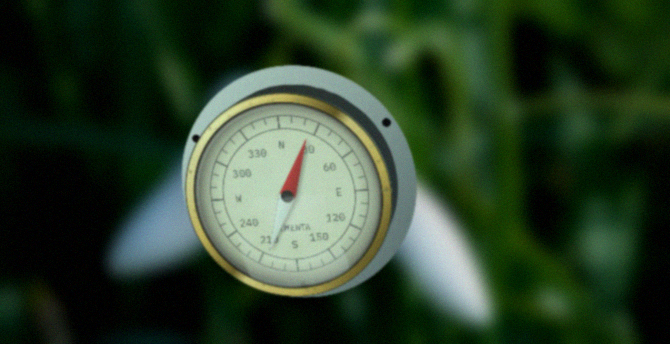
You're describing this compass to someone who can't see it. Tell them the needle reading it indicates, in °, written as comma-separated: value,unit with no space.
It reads 25,°
